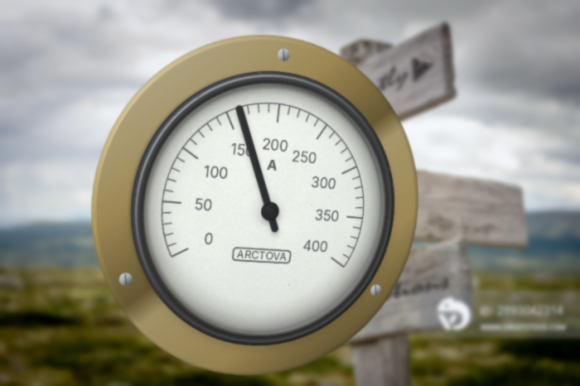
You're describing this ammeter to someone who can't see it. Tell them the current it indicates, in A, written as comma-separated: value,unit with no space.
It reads 160,A
